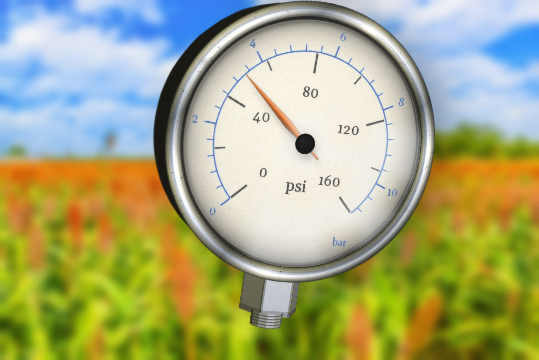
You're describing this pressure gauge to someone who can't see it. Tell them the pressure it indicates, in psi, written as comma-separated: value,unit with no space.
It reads 50,psi
